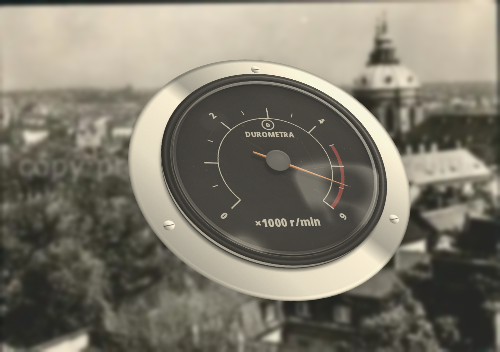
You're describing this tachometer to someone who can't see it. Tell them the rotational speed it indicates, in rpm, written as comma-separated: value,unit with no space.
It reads 5500,rpm
